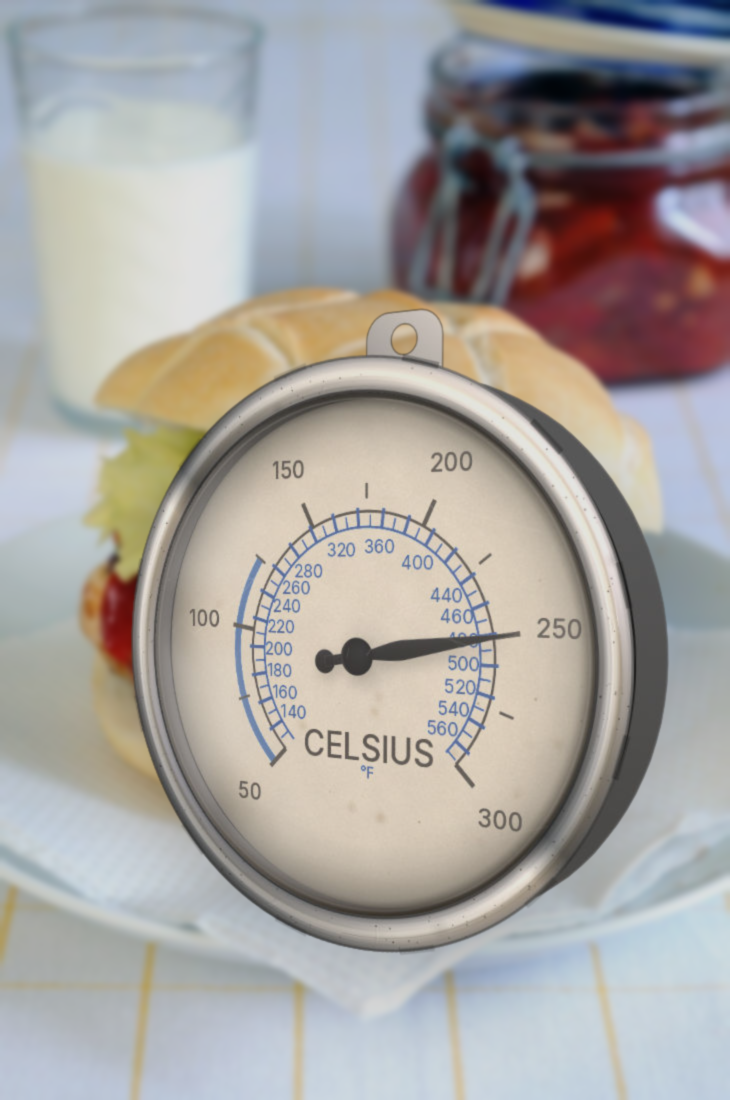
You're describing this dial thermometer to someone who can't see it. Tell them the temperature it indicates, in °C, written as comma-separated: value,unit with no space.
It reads 250,°C
